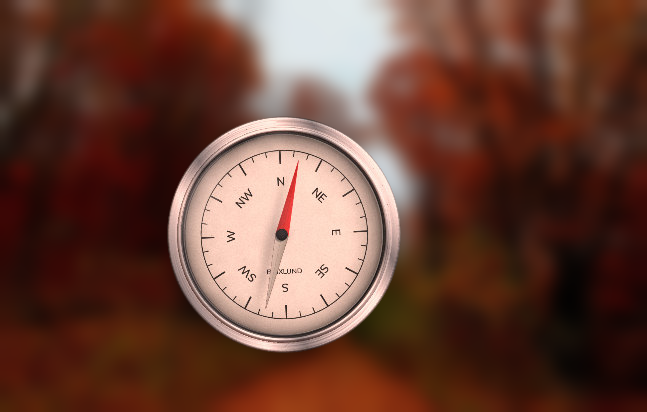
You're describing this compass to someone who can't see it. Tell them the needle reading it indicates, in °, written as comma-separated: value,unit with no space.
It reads 15,°
